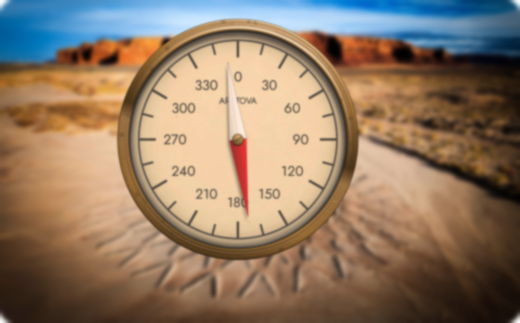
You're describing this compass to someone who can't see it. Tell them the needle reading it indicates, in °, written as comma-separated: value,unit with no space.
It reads 172.5,°
